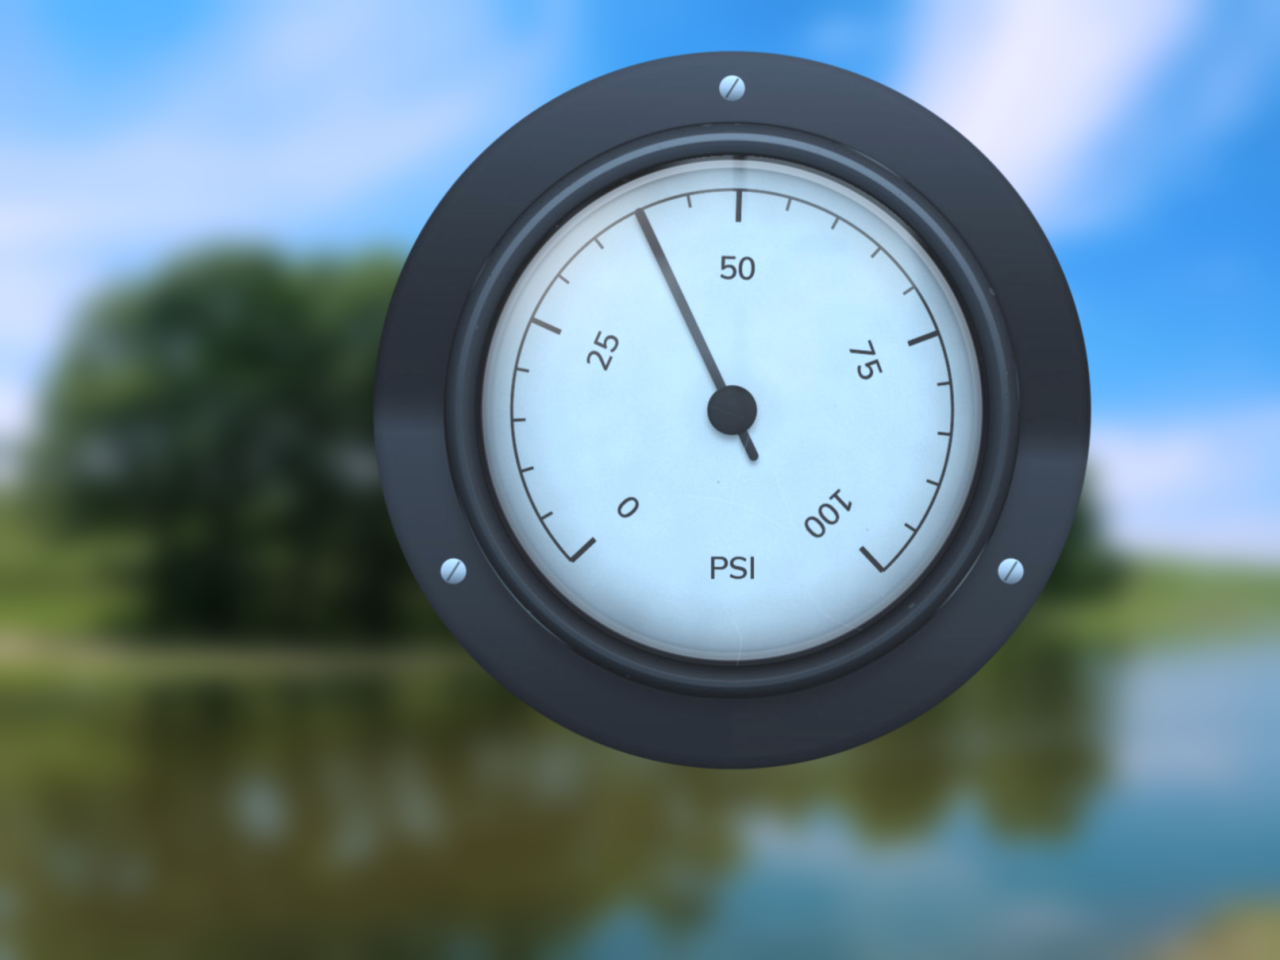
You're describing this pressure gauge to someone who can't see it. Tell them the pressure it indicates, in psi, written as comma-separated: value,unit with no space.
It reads 40,psi
